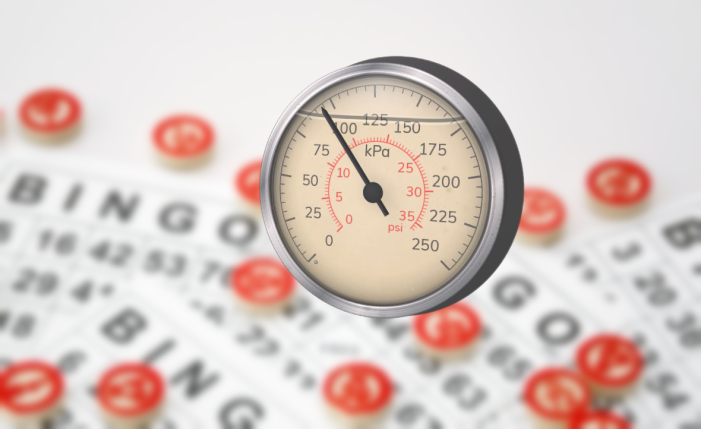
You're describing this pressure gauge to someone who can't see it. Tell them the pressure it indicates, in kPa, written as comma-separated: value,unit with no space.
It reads 95,kPa
